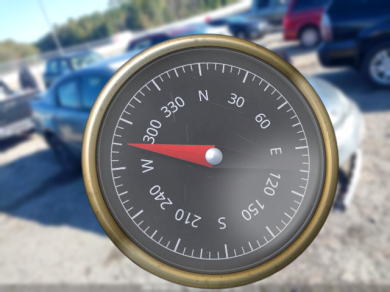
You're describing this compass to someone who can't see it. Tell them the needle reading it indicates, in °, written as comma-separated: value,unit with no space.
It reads 285,°
